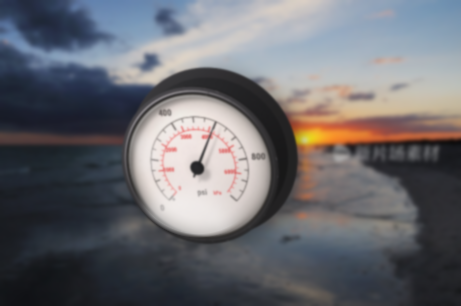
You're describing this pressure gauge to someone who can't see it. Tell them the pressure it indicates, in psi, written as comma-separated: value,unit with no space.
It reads 600,psi
